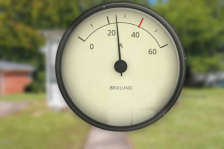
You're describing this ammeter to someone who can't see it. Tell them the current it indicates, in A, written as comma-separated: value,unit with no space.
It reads 25,A
